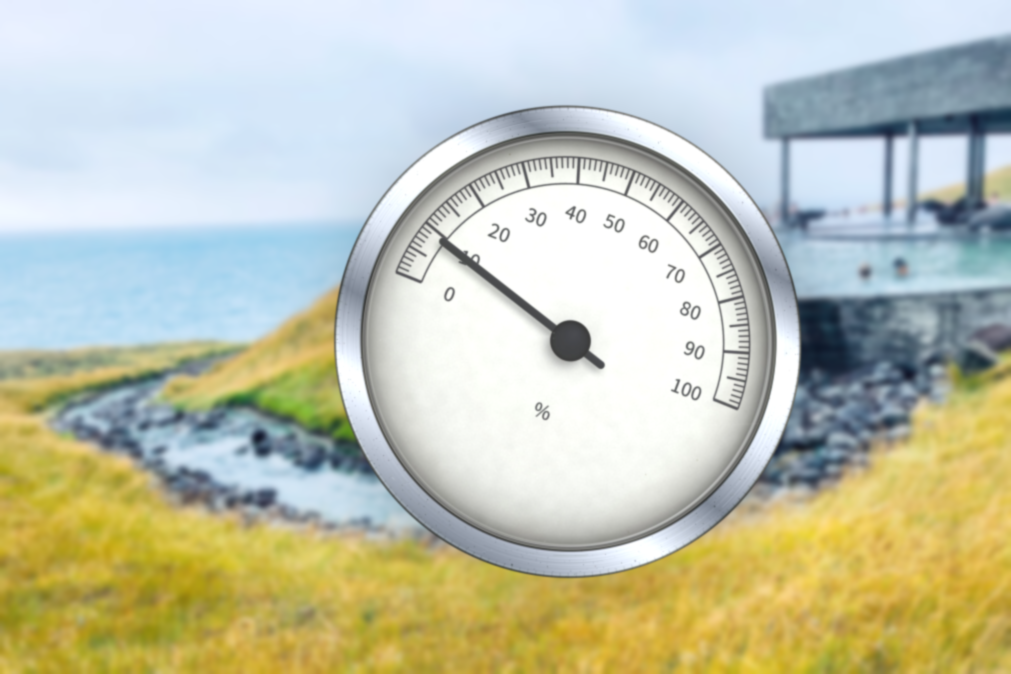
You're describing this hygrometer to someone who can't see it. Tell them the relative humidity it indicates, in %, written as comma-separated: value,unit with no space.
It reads 9,%
